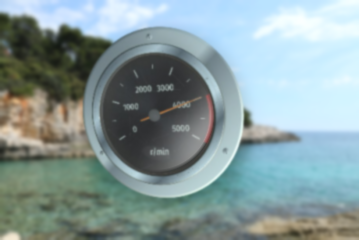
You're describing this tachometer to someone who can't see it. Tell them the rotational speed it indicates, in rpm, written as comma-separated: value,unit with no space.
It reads 4000,rpm
